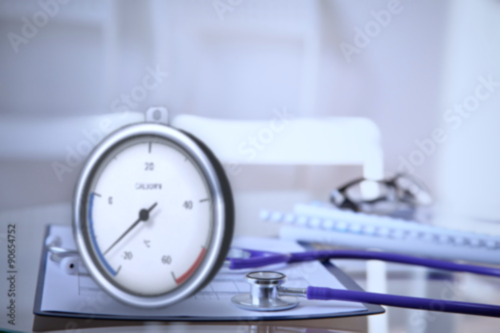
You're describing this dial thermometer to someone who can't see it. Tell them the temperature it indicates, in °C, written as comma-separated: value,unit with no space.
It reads -15,°C
